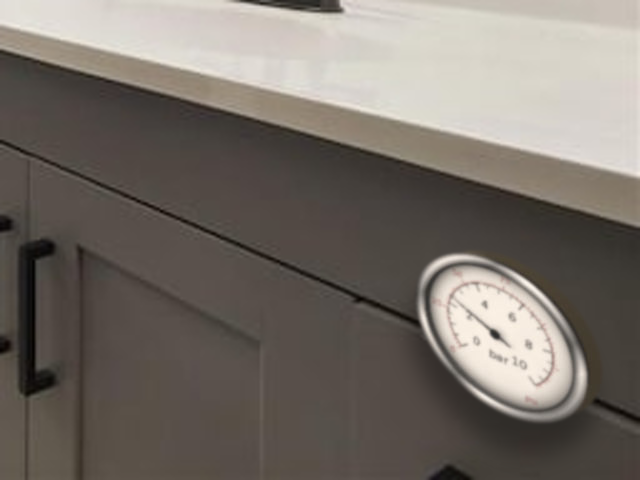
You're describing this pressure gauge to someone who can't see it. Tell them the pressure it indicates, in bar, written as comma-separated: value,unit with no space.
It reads 2.5,bar
